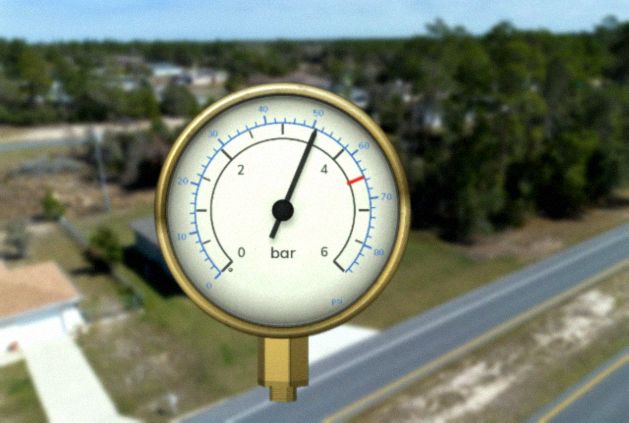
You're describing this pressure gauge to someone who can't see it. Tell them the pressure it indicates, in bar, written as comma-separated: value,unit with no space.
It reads 3.5,bar
